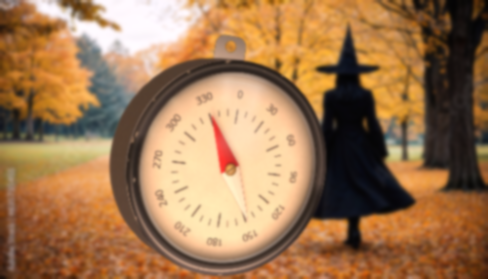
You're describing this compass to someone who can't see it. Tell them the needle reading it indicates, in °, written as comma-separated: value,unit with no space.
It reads 330,°
